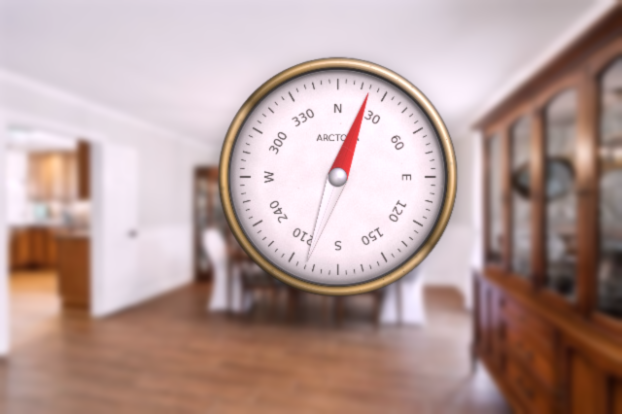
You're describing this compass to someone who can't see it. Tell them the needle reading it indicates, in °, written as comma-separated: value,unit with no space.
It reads 20,°
